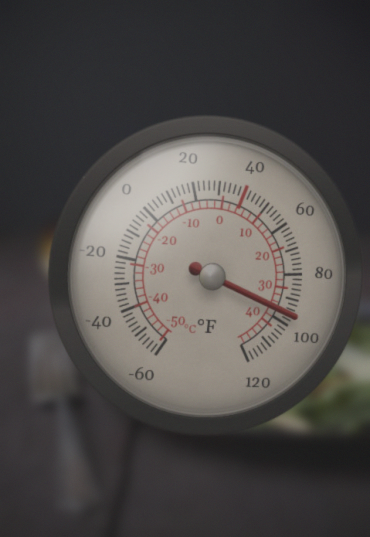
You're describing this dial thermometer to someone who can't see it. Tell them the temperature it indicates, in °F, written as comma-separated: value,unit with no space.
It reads 96,°F
